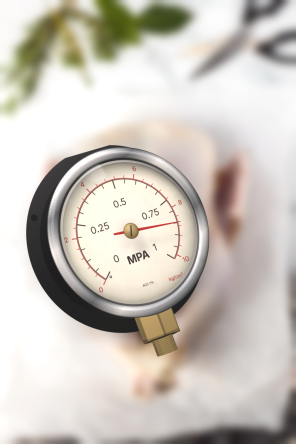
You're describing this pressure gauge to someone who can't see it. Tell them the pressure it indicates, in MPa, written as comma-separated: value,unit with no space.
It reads 0.85,MPa
